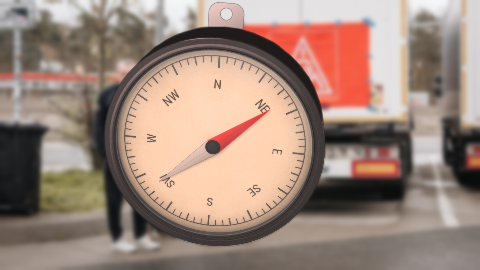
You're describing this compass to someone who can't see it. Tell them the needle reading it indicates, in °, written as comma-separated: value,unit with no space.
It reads 50,°
